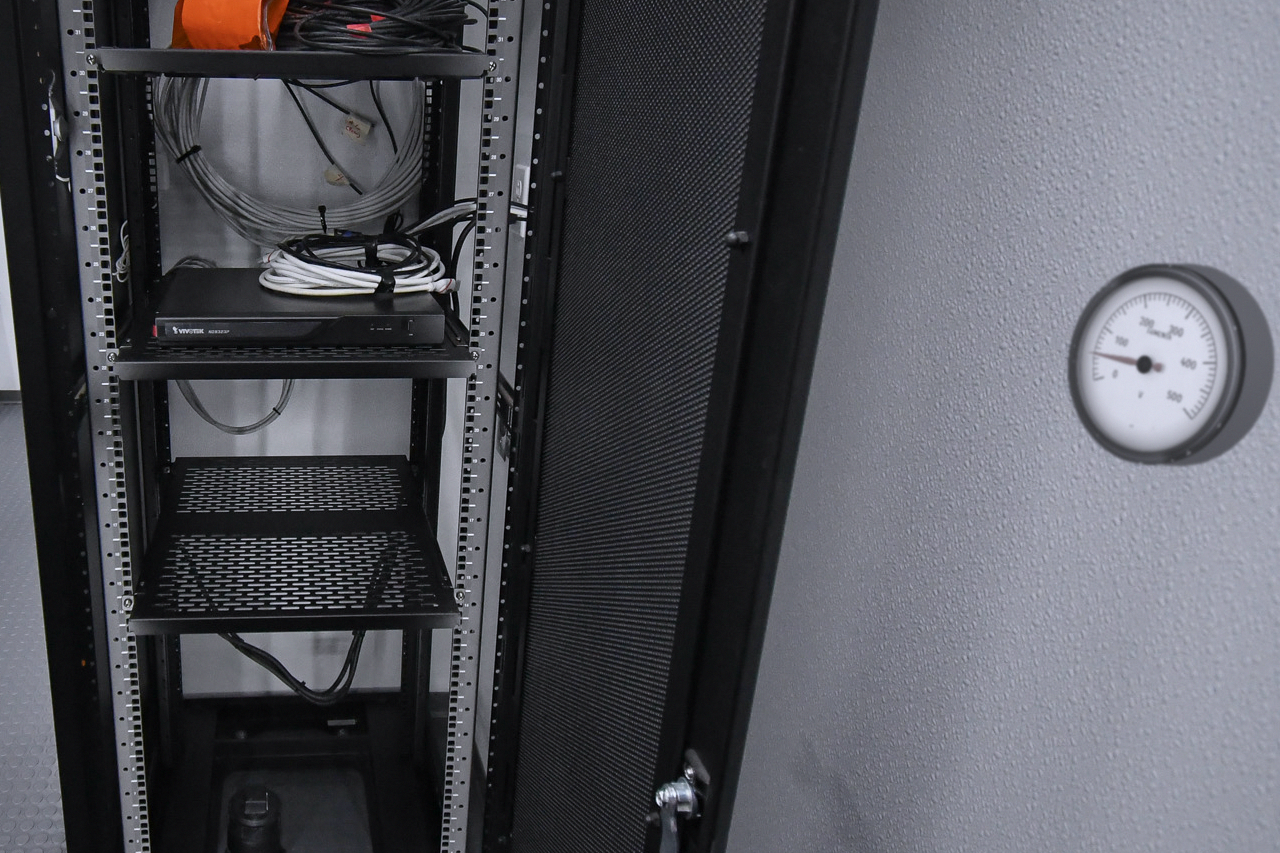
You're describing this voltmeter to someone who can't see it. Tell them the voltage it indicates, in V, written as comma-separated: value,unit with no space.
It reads 50,V
